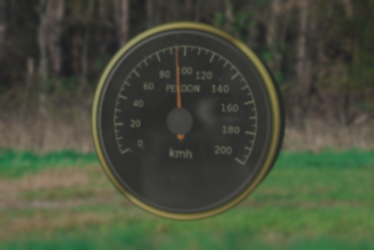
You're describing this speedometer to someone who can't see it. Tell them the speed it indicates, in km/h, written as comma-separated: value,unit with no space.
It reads 95,km/h
